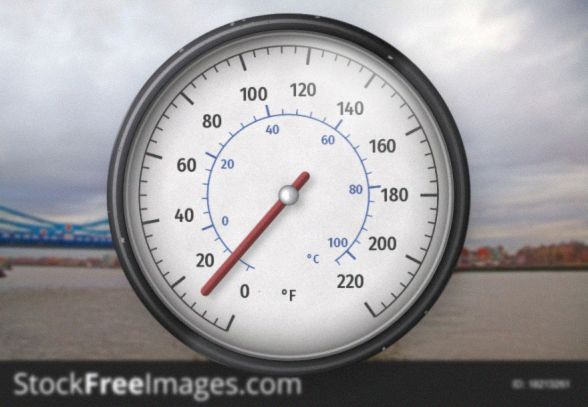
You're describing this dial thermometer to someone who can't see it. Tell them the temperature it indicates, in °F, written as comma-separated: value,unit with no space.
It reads 12,°F
